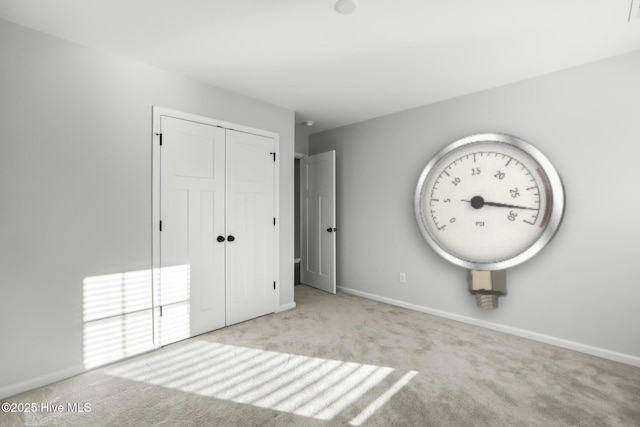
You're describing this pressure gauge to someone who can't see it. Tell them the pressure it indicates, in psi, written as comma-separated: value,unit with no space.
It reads 28,psi
